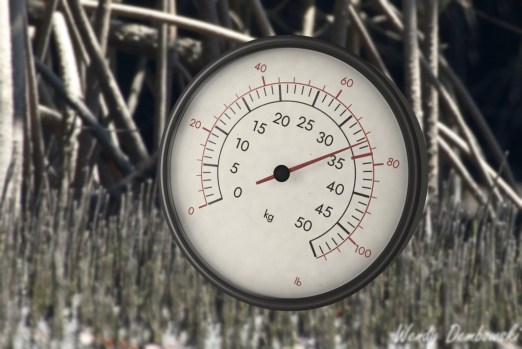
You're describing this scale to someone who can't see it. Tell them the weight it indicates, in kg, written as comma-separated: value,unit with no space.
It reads 33.5,kg
